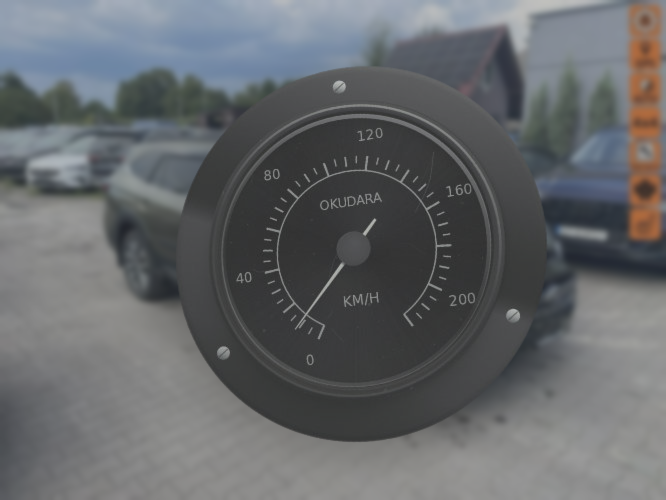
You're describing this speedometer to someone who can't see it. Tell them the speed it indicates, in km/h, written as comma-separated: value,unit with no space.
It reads 10,km/h
